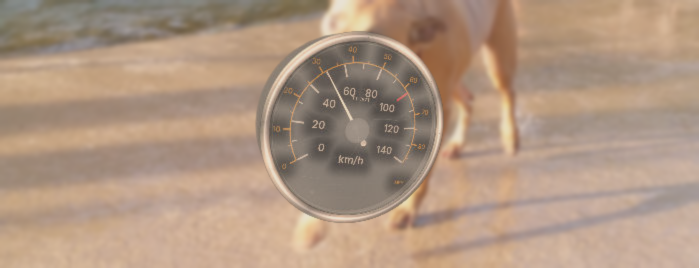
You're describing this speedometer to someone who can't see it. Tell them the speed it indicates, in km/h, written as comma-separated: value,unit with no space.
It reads 50,km/h
